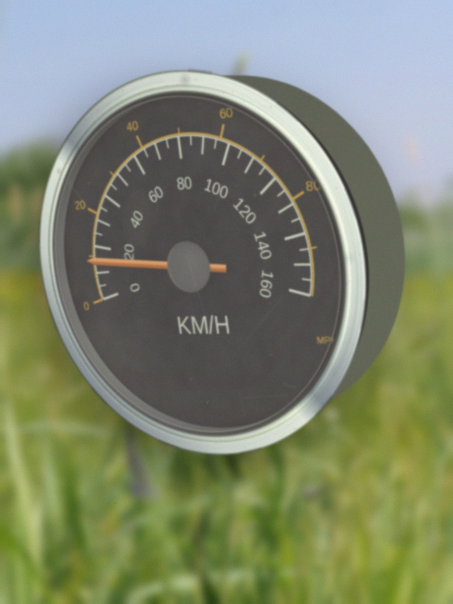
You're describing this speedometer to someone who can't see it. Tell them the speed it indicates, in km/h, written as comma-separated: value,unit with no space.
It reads 15,km/h
